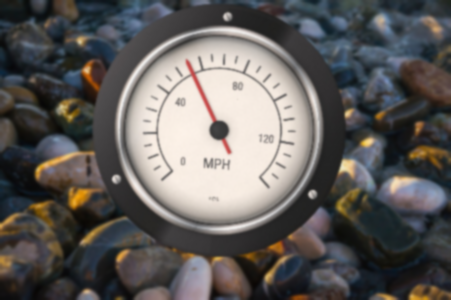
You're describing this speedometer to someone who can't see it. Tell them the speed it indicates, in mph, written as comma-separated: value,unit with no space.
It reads 55,mph
